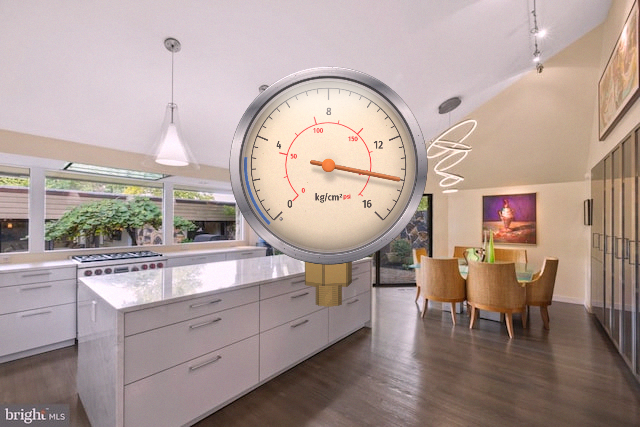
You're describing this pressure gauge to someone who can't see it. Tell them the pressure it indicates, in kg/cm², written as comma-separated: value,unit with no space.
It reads 14,kg/cm²
